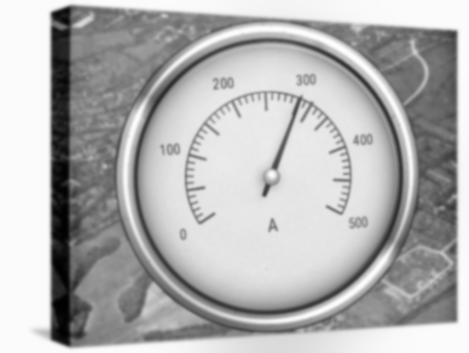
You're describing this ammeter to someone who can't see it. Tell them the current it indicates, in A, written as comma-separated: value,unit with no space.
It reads 300,A
